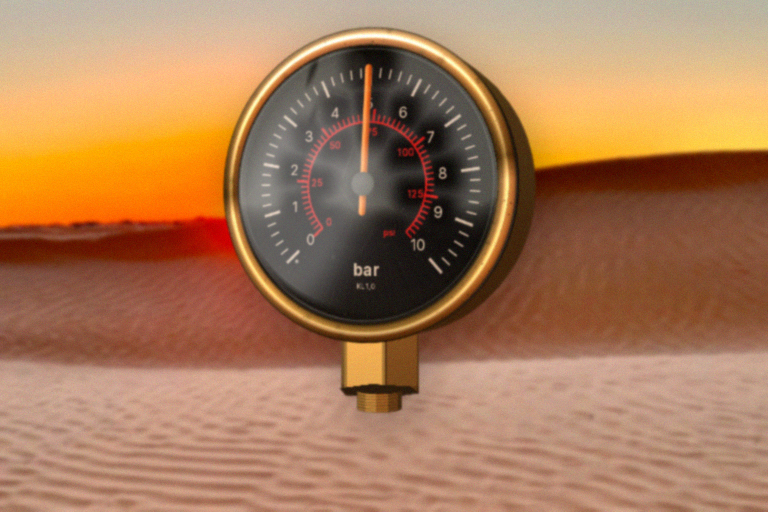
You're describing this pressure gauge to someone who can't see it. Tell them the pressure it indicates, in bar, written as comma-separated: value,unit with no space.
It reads 5,bar
